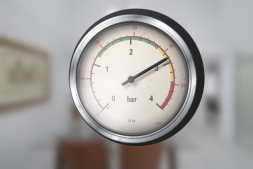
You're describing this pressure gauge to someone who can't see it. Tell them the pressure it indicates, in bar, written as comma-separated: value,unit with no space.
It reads 2.9,bar
